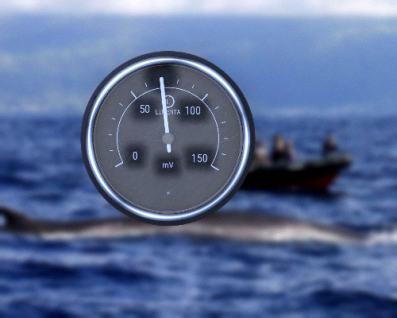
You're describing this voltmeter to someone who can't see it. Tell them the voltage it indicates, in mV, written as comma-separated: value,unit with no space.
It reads 70,mV
